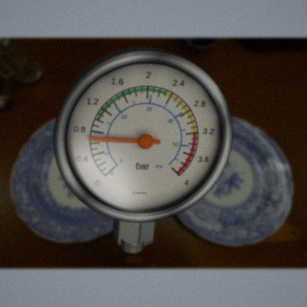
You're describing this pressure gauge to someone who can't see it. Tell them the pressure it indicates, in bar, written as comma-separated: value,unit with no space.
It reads 0.7,bar
